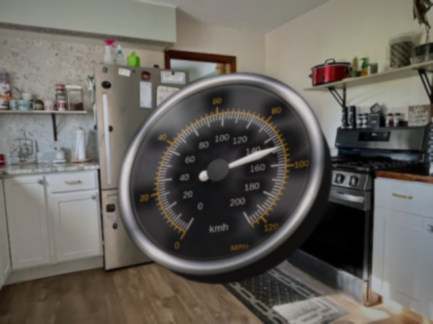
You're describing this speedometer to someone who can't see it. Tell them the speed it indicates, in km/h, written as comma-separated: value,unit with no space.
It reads 150,km/h
